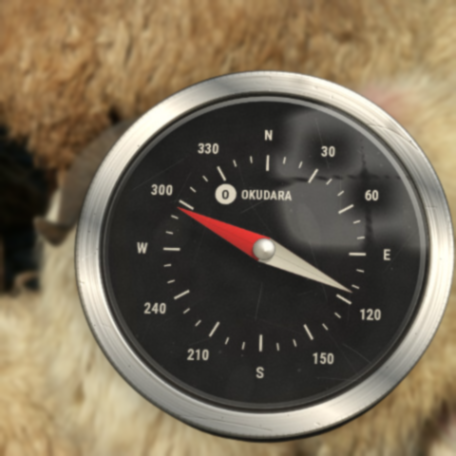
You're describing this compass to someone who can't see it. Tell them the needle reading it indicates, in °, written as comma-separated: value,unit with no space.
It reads 295,°
